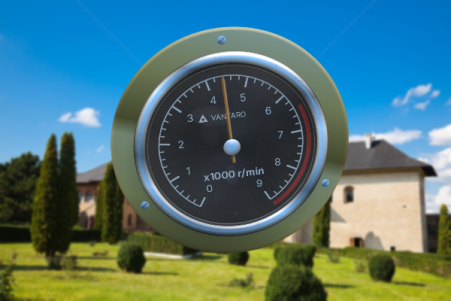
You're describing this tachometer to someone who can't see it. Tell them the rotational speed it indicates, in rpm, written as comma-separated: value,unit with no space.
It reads 4400,rpm
